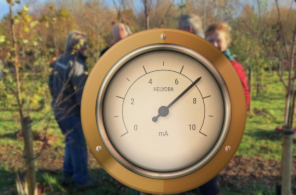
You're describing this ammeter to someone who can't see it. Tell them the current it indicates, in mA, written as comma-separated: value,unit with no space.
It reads 7,mA
